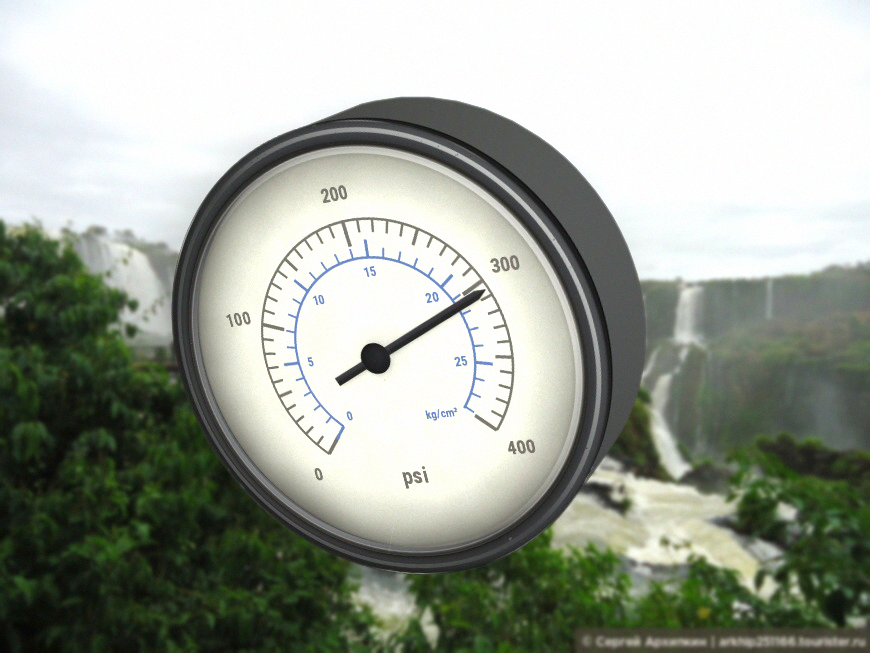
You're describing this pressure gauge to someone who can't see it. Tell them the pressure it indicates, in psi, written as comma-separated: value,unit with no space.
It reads 305,psi
